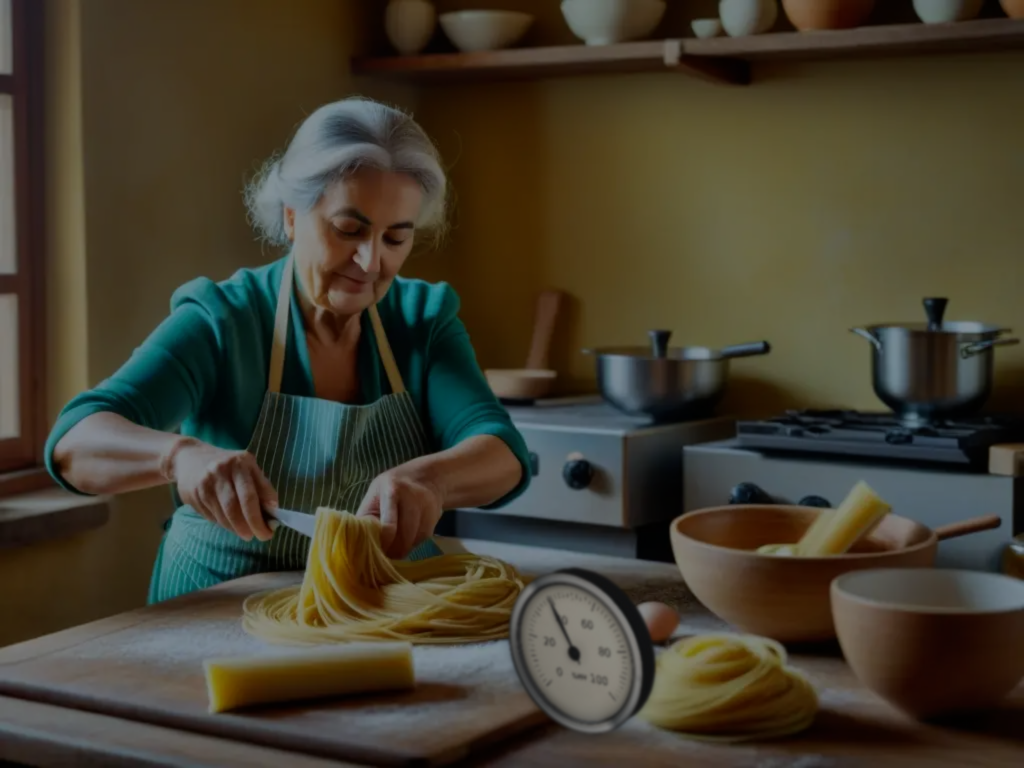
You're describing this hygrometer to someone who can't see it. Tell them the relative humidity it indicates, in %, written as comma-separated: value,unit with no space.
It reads 40,%
